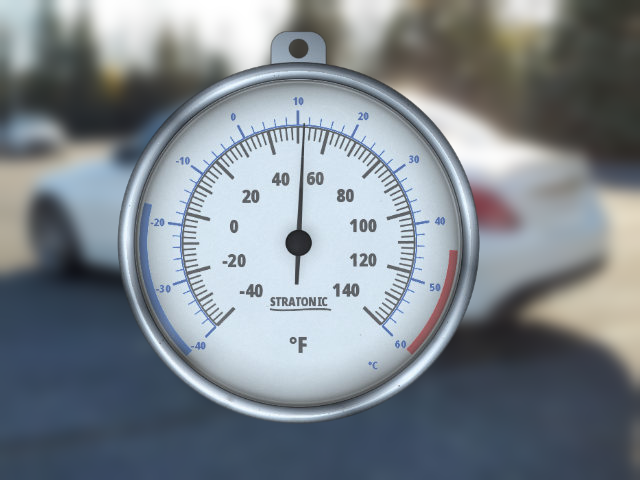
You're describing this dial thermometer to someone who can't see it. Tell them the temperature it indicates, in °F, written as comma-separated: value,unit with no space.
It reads 52,°F
